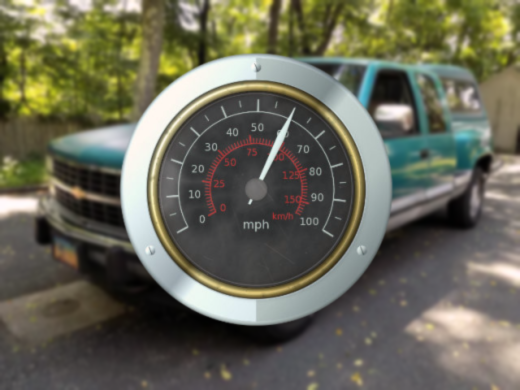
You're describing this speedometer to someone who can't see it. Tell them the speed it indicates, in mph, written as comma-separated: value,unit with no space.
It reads 60,mph
